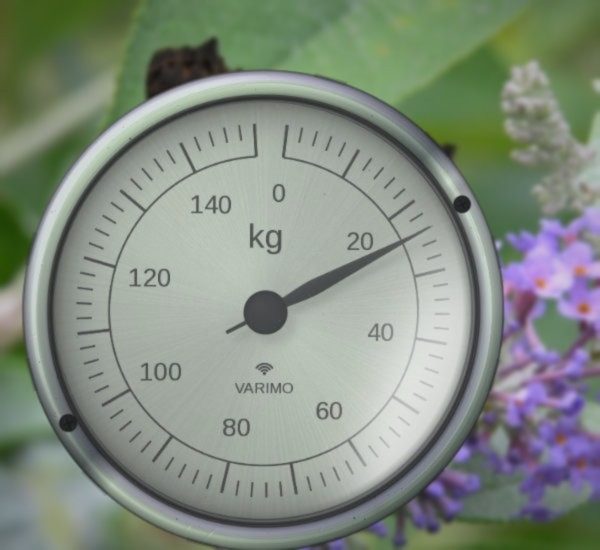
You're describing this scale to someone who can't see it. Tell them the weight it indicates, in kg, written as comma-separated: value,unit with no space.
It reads 24,kg
